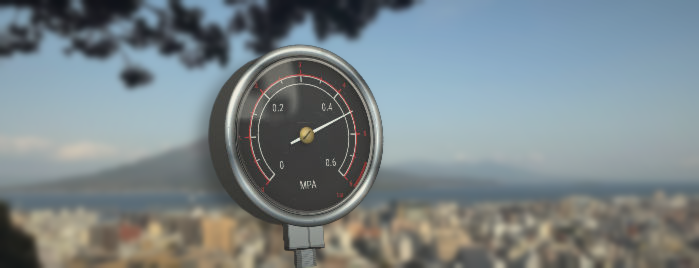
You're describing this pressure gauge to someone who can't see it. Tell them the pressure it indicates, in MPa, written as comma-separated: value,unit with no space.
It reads 0.45,MPa
